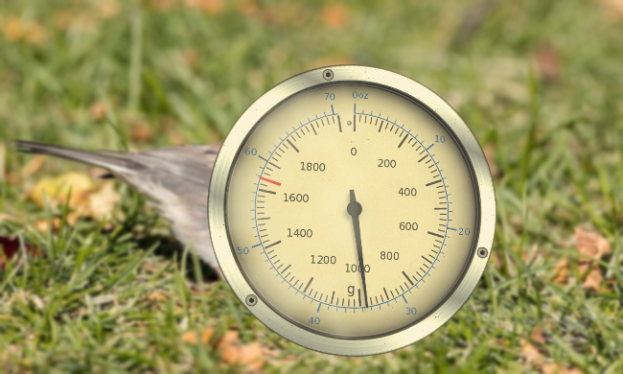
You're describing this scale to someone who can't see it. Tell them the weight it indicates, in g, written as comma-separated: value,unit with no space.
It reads 980,g
